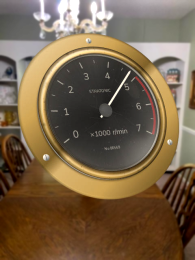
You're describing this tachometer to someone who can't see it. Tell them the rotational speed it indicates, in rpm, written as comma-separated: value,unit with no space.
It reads 4750,rpm
